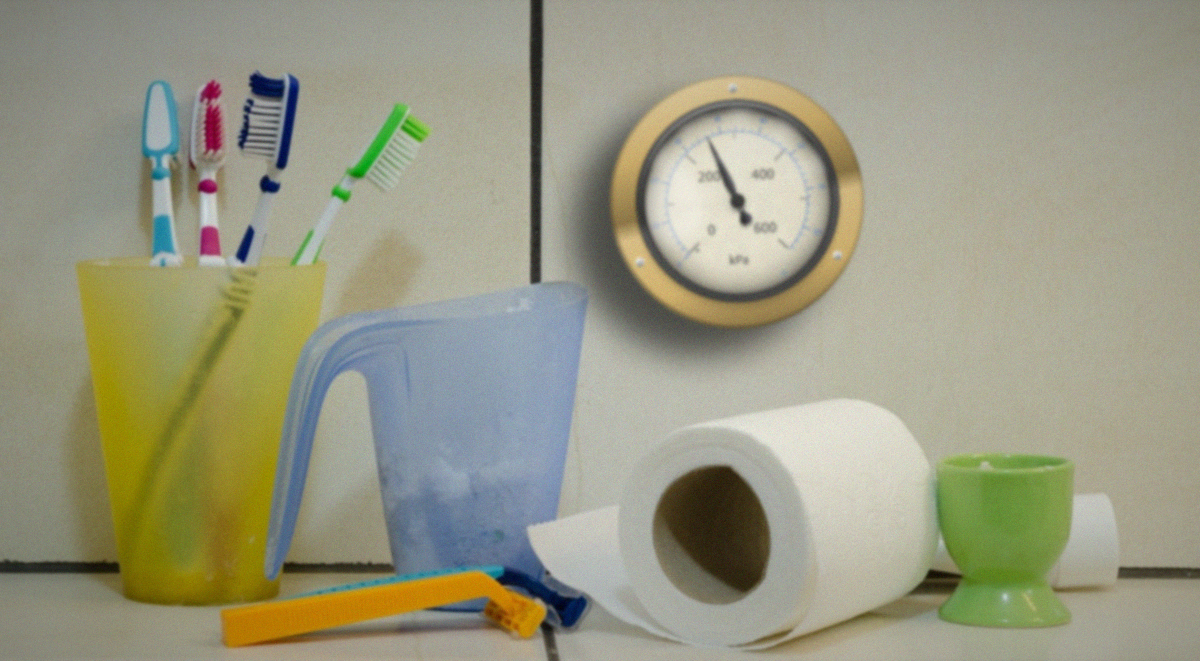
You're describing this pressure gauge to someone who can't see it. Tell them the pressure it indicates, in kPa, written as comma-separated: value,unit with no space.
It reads 250,kPa
